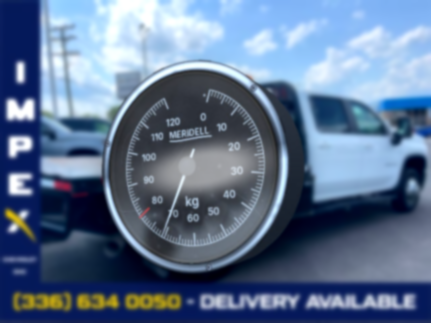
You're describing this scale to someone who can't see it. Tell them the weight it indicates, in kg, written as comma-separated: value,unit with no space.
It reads 70,kg
